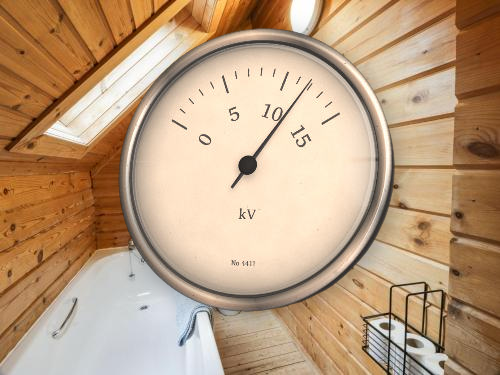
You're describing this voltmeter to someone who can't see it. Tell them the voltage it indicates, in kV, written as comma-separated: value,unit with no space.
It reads 12,kV
